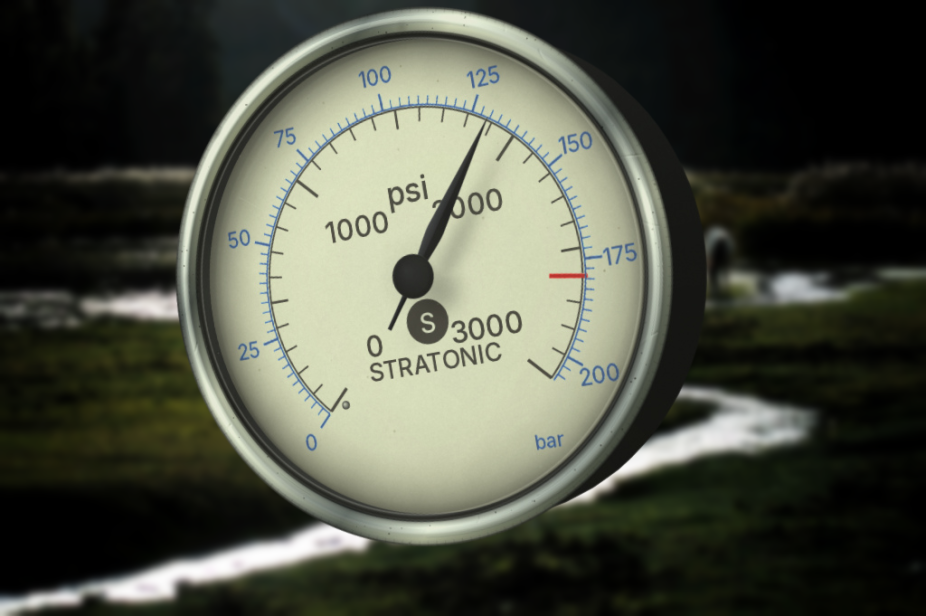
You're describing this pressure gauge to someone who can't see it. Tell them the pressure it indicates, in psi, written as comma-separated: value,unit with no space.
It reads 1900,psi
